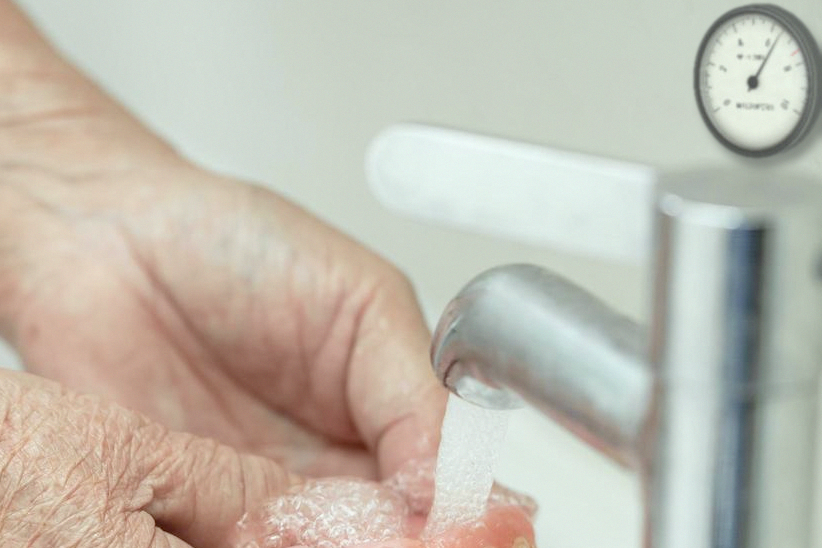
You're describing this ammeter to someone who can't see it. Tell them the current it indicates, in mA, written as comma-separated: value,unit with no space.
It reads 6.5,mA
